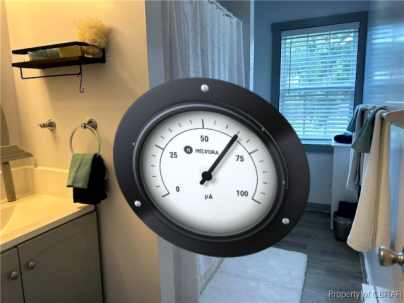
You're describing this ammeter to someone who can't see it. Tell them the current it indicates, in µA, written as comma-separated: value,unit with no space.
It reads 65,µA
